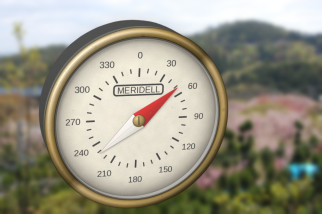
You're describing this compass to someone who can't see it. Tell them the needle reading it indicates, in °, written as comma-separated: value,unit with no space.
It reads 50,°
